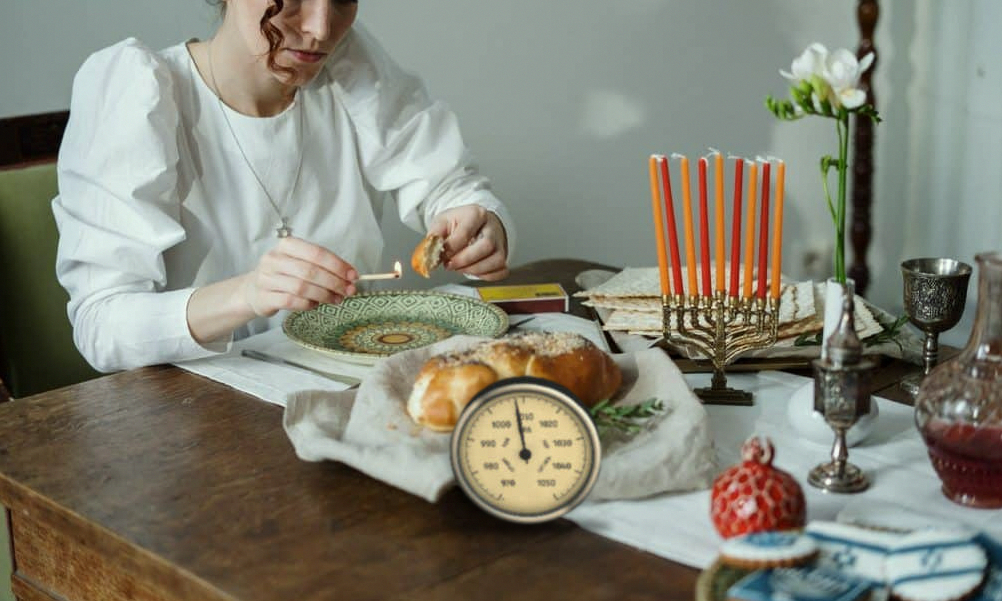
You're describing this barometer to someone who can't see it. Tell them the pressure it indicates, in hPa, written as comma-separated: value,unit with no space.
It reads 1008,hPa
